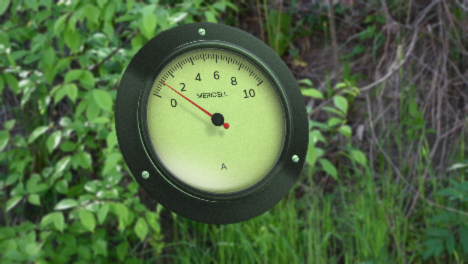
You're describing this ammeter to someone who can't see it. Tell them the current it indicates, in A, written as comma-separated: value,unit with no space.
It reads 1,A
